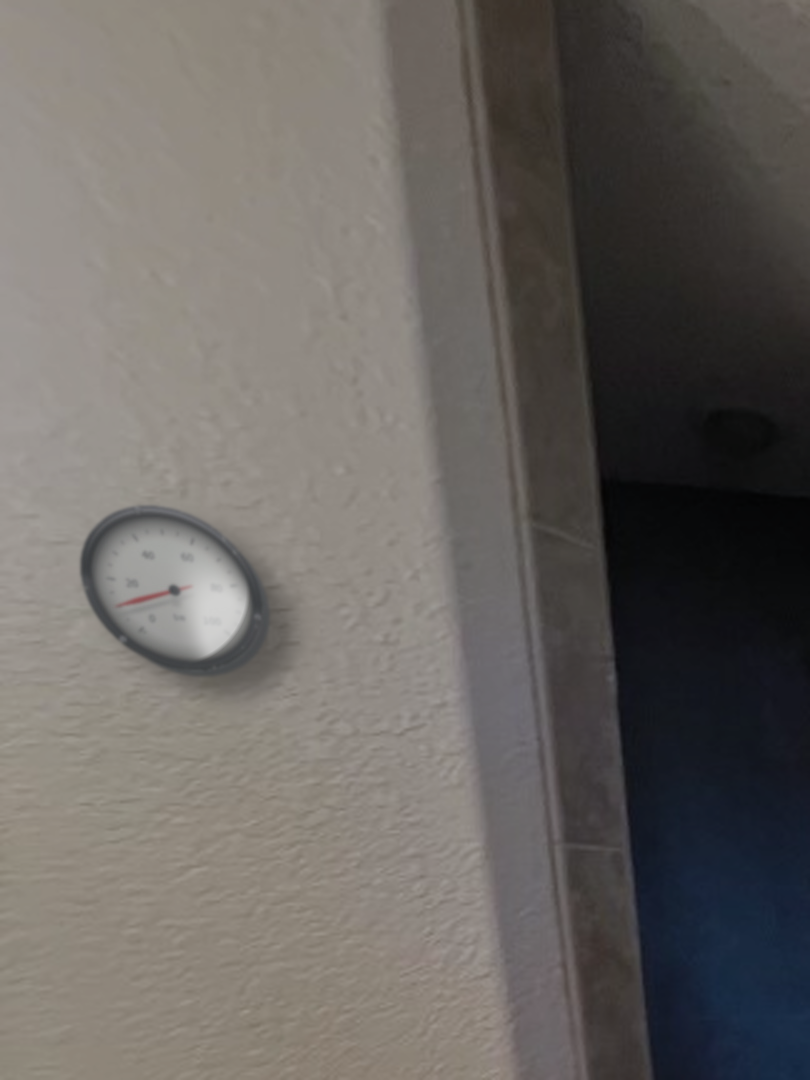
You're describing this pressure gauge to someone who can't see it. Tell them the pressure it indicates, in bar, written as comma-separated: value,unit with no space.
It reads 10,bar
